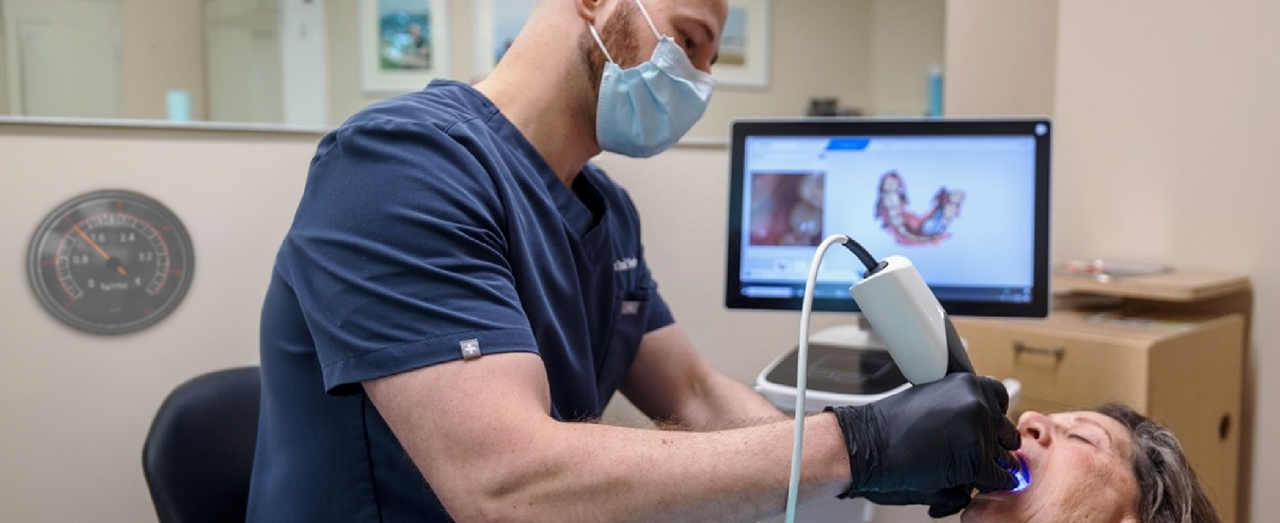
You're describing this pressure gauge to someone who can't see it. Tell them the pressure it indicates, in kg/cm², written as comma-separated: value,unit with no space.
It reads 1.4,kg/cm²
